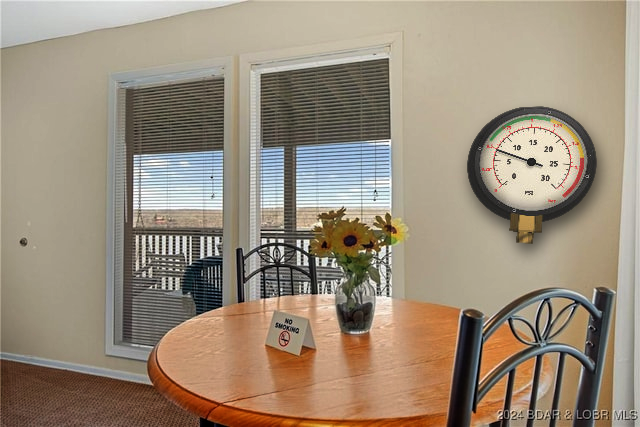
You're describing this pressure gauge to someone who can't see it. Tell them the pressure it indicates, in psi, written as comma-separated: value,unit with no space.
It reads 7,psi
